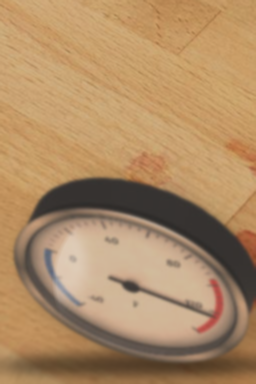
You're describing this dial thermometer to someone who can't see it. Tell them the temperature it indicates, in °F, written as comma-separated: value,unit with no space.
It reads 120,°F
